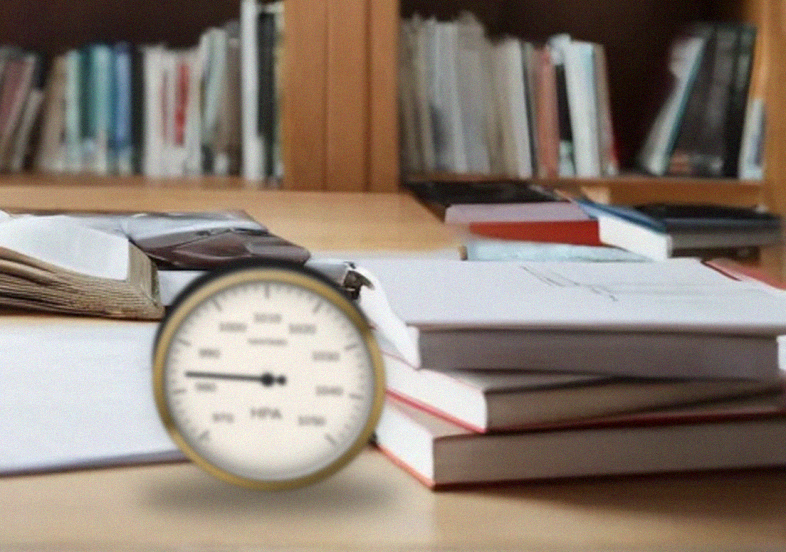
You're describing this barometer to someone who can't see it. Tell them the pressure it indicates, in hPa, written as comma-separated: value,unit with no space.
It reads 984,hPa
